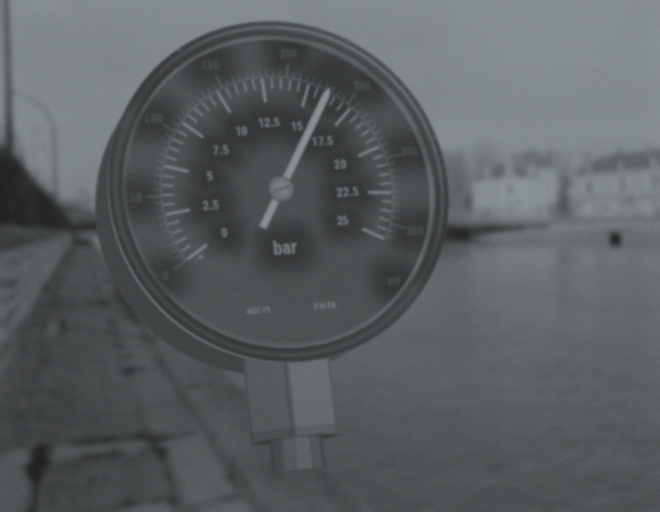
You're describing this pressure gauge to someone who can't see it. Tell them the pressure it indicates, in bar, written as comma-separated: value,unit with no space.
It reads 16,bar
